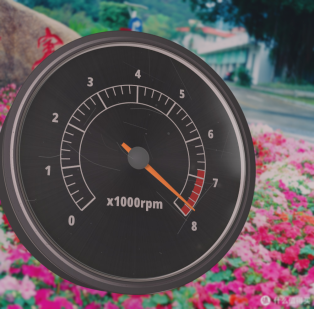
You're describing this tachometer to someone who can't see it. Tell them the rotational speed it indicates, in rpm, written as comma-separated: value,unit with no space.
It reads 7800,rpm
